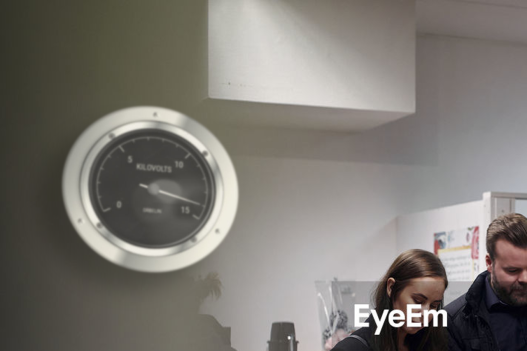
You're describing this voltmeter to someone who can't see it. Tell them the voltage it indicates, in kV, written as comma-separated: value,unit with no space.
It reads 14,kV
